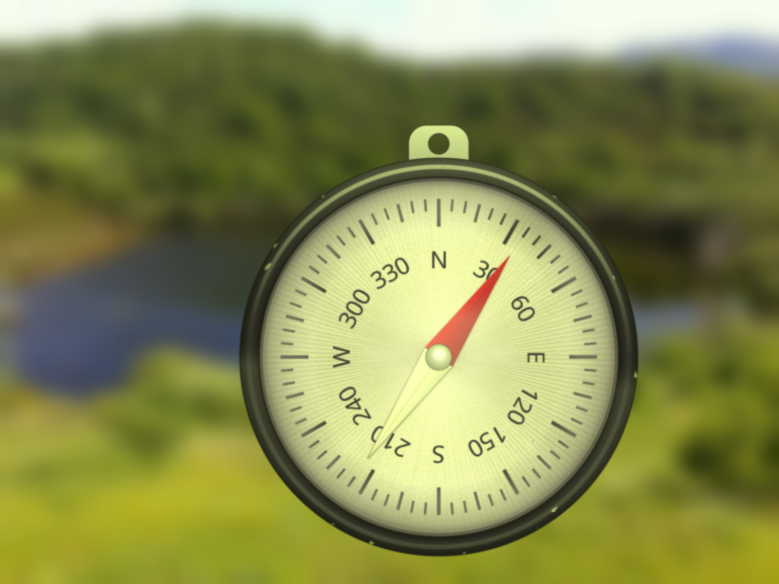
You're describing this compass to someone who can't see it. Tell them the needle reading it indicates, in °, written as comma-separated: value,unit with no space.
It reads 35,°
